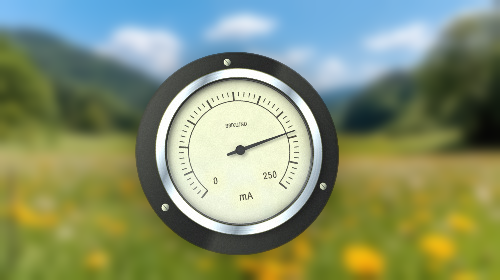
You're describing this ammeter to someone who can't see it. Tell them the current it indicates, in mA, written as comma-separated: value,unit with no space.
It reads 195,mA
